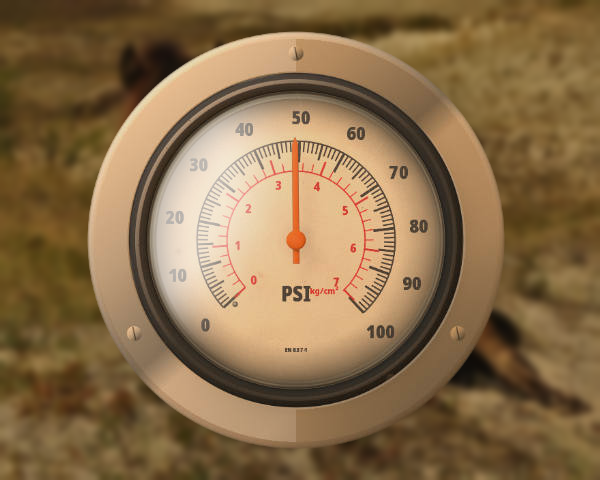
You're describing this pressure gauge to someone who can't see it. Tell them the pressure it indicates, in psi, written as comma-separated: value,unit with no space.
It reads 49,psi
